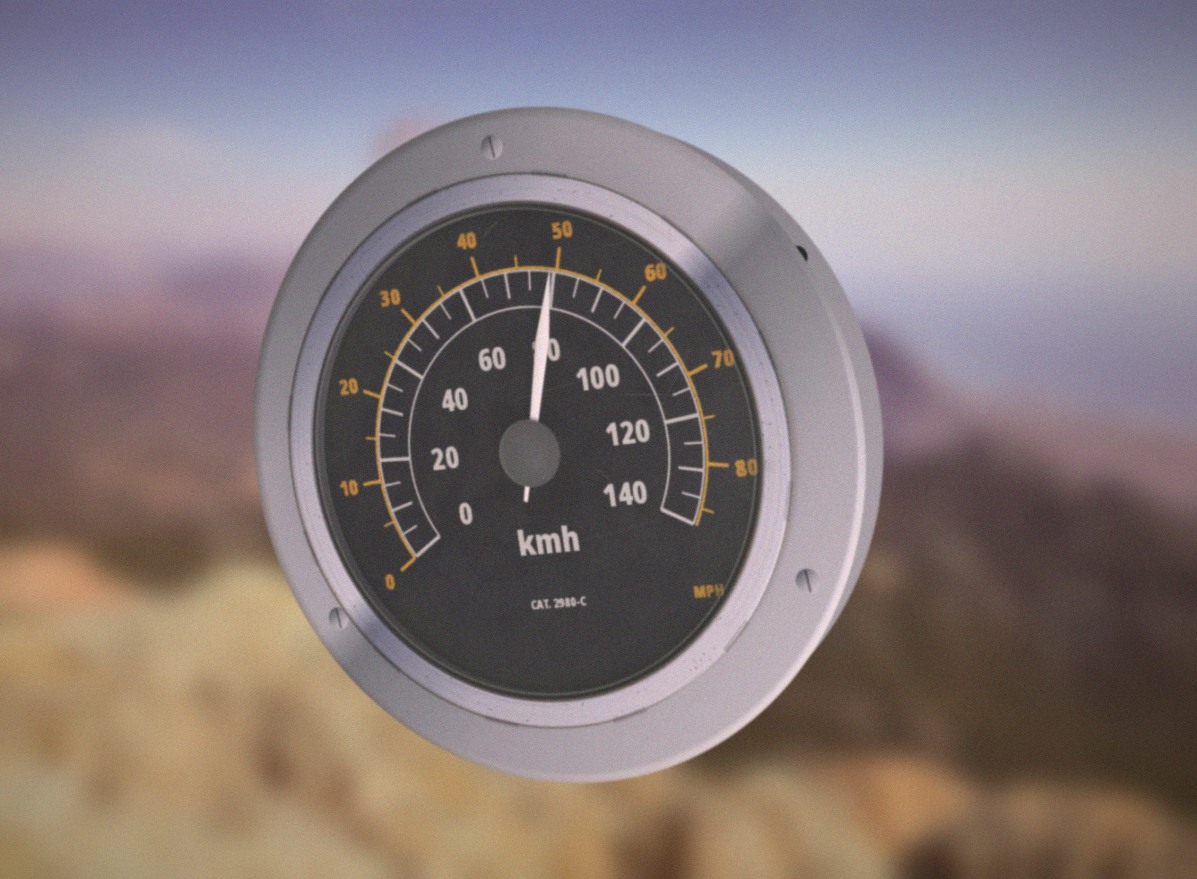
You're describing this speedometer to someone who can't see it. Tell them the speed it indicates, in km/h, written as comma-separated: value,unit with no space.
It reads 80,km/h
